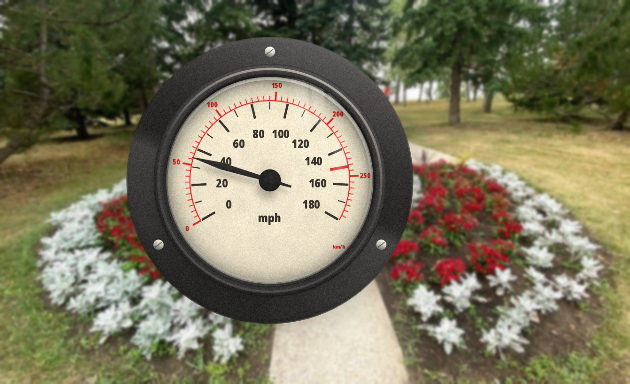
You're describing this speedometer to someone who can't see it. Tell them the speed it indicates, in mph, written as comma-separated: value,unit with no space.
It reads 35,mph
